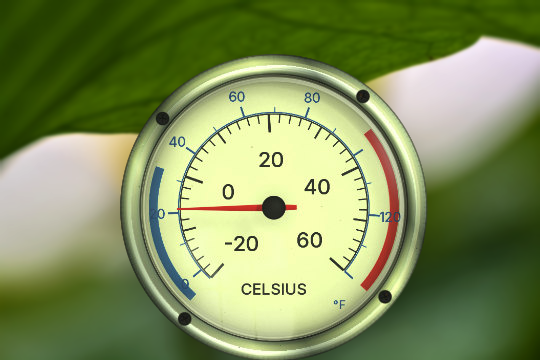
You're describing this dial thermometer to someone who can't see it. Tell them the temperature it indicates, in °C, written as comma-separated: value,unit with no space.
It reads -6,°C
